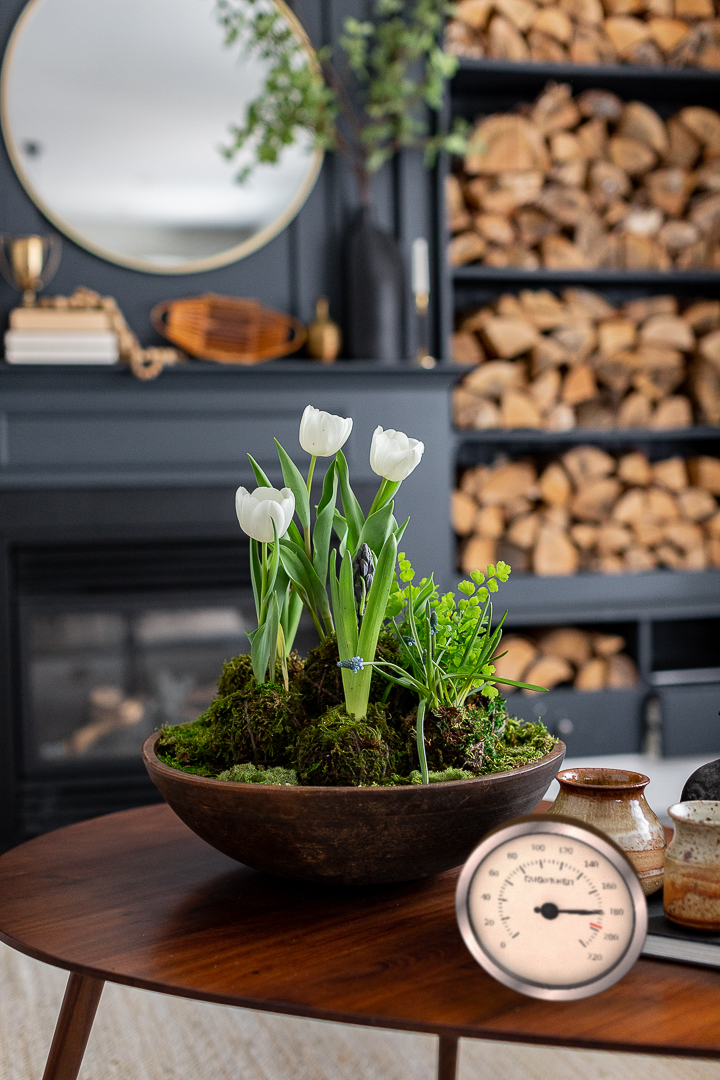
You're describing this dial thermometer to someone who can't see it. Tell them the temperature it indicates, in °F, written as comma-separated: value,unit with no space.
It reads 180,°F
